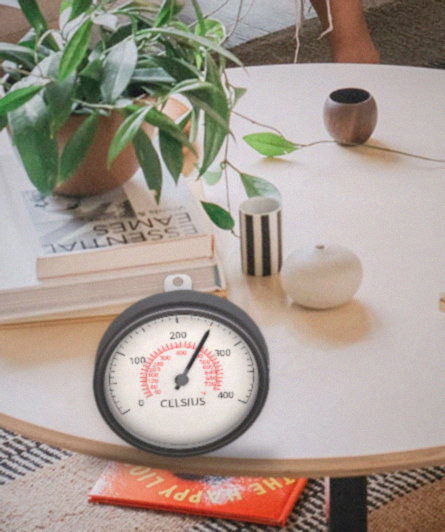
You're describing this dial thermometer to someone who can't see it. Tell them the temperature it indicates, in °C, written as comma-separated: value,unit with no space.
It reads 250,°C
